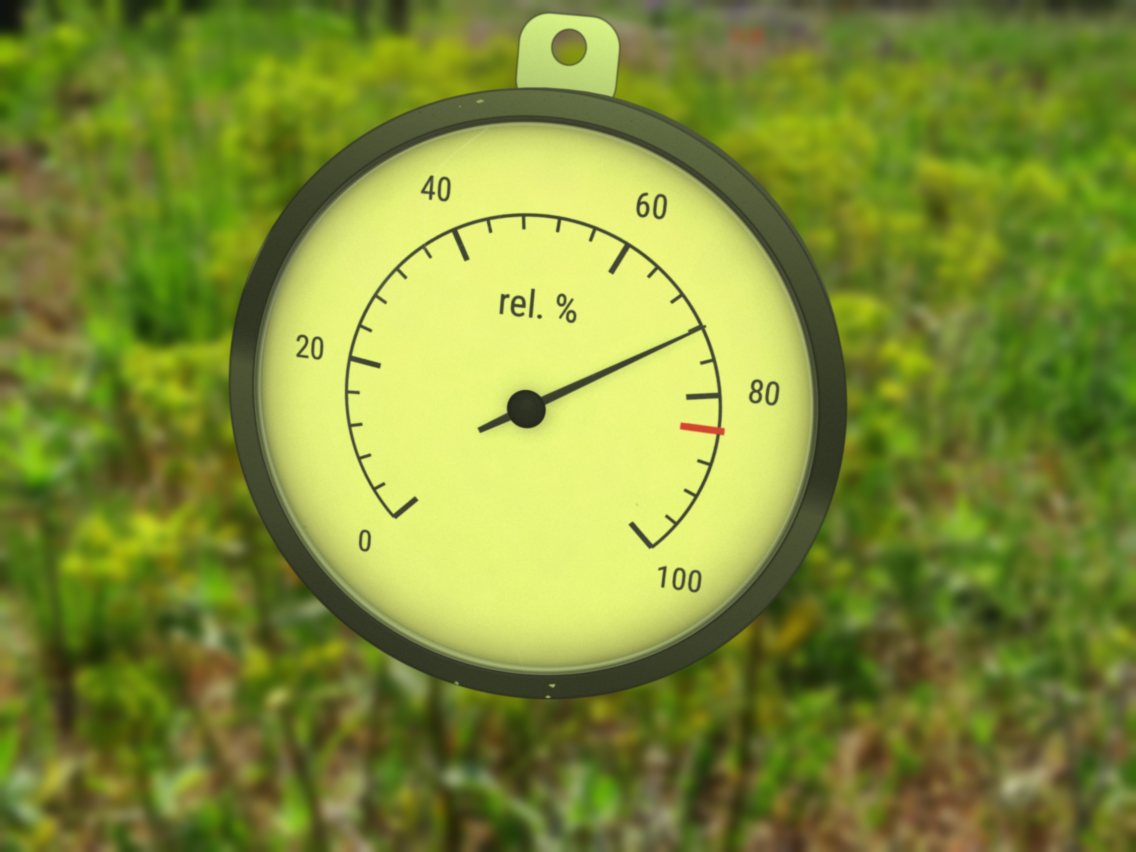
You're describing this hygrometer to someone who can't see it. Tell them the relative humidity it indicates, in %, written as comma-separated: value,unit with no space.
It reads 72,%
